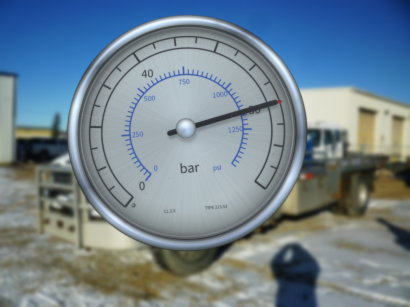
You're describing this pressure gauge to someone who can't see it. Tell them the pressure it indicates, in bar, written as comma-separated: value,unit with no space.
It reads 80,bar
